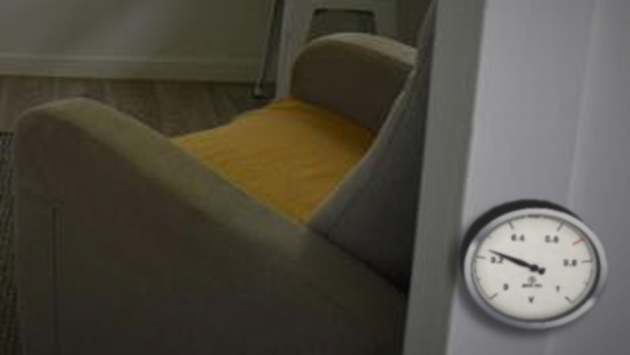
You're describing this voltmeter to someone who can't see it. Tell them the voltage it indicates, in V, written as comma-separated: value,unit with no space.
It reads 0.25,V
